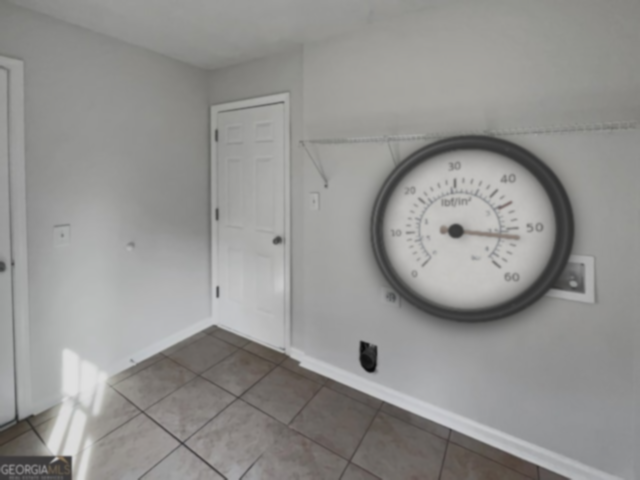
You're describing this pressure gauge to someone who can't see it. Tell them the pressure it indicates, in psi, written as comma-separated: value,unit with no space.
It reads 52,psi
